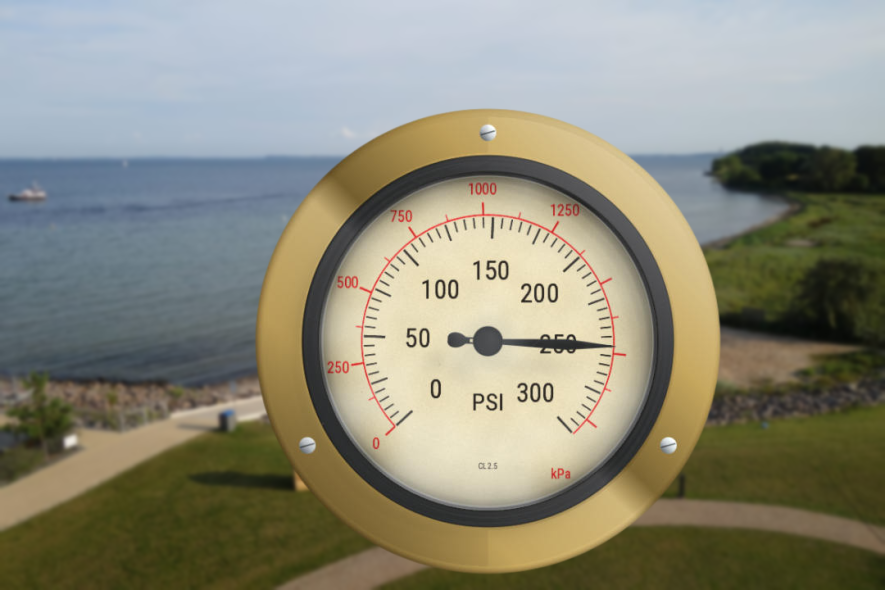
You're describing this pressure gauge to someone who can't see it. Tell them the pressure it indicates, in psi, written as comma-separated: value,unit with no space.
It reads 250,psi
